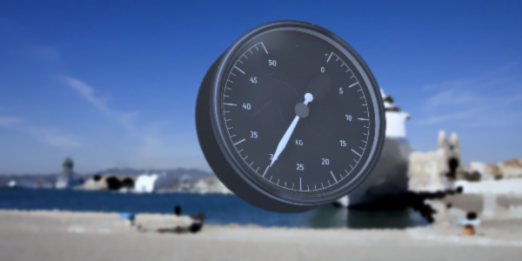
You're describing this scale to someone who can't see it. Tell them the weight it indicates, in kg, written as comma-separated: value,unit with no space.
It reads 30,kg
